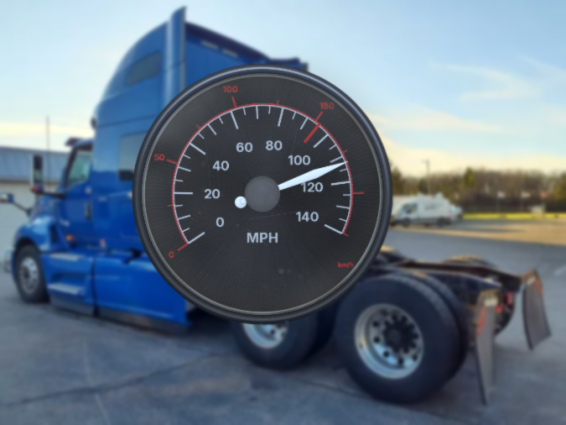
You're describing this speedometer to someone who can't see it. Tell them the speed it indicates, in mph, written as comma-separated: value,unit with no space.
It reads 112.5,mph
